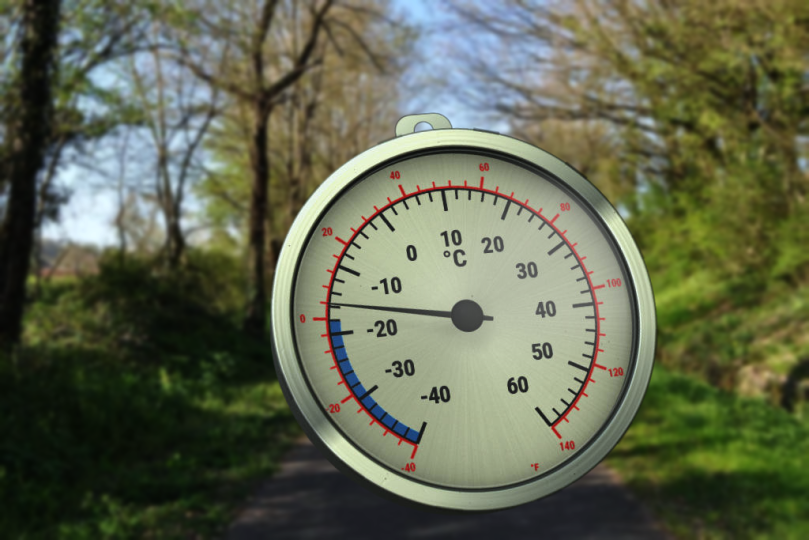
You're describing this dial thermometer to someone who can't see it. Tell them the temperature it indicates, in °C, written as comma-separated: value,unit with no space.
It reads -16,°C
